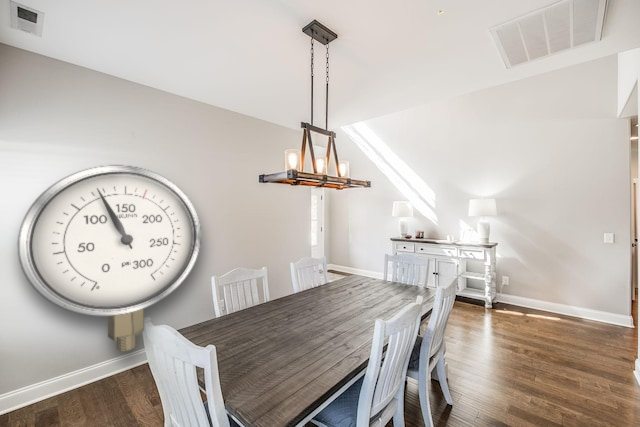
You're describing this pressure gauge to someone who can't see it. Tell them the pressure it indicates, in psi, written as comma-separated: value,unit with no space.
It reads 125,psi
